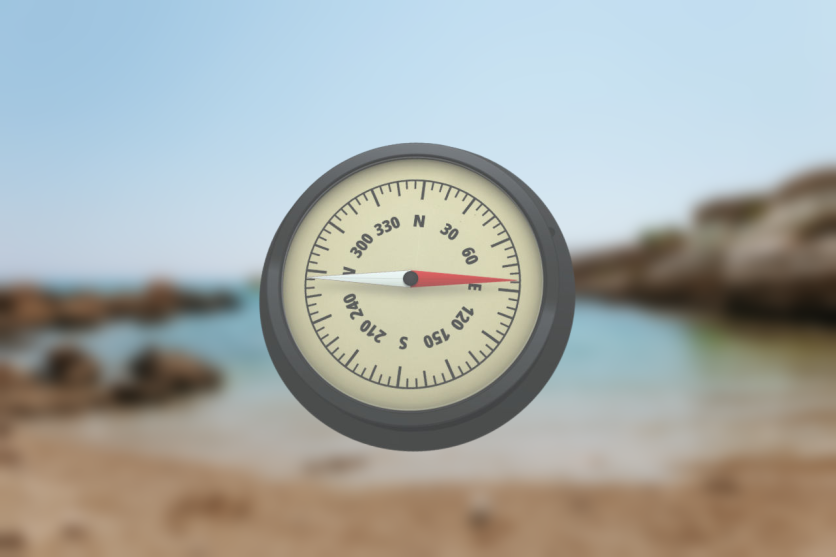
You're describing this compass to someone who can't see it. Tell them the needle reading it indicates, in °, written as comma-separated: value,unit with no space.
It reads 85,°
